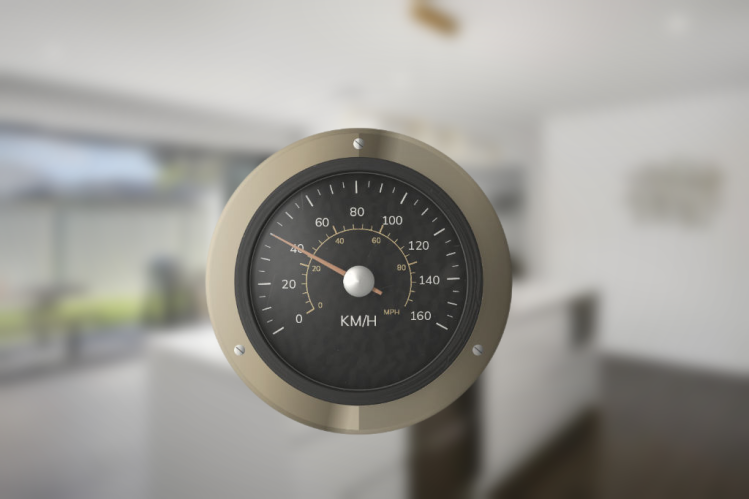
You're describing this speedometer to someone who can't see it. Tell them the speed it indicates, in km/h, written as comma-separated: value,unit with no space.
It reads 40,km/h
